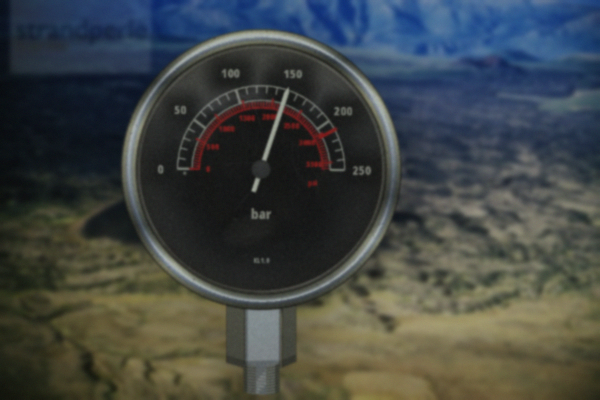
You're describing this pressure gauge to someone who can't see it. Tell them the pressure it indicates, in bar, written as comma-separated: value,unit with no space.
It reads 150,bar
